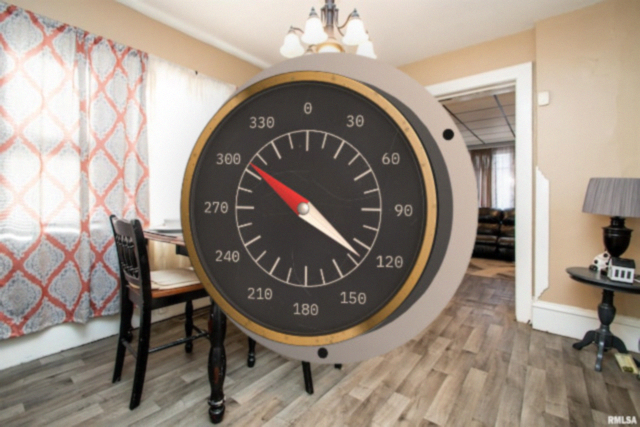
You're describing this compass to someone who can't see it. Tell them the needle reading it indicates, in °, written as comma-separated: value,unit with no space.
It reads 307.5,°
